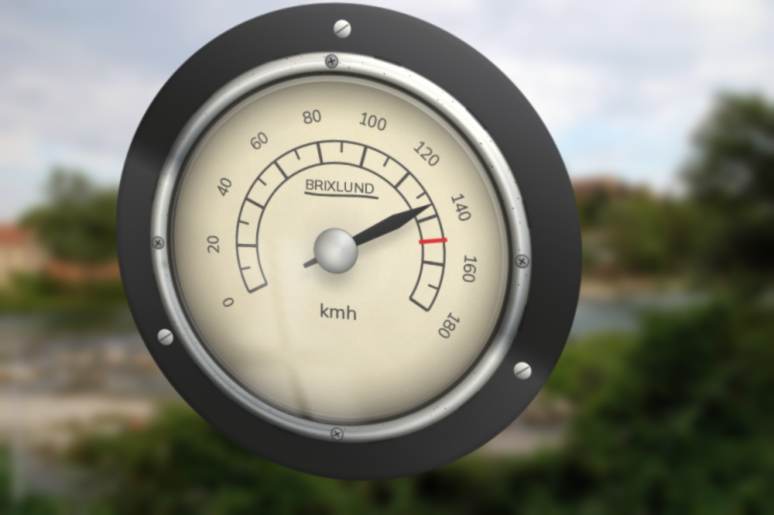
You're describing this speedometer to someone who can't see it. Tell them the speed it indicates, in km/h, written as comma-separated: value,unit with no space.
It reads 135,km/h
